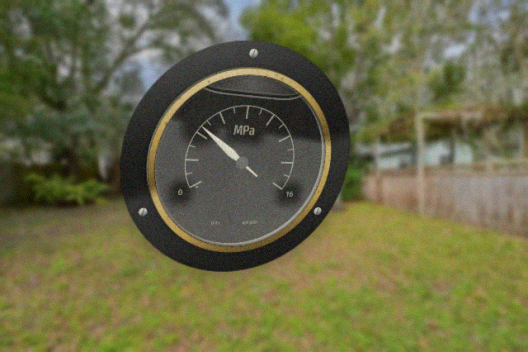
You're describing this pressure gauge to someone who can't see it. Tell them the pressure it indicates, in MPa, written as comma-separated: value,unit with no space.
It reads 4.5,MPa
